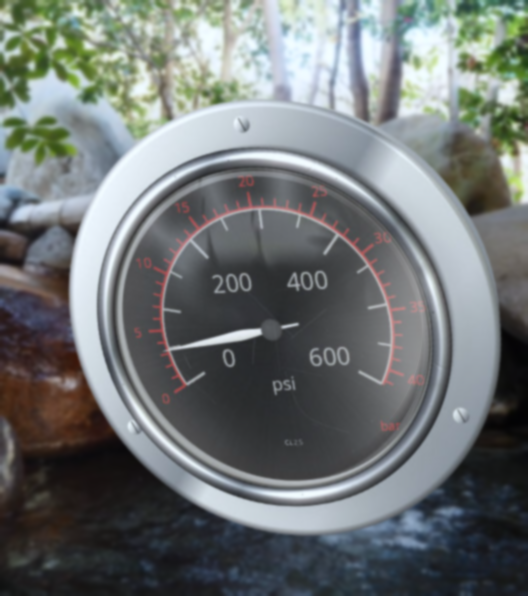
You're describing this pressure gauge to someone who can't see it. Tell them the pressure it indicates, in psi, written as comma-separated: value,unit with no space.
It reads 50,psi
